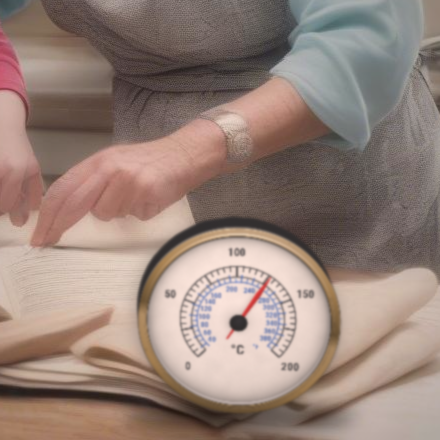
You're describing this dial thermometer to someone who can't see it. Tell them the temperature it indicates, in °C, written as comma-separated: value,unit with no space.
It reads 125,°C
